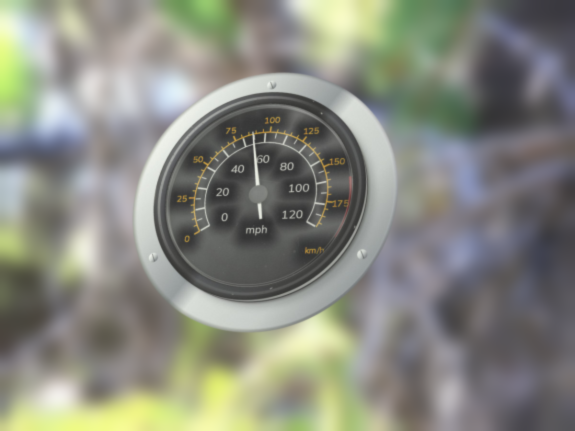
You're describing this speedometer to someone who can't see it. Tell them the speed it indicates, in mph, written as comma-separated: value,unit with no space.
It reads 55,mph
